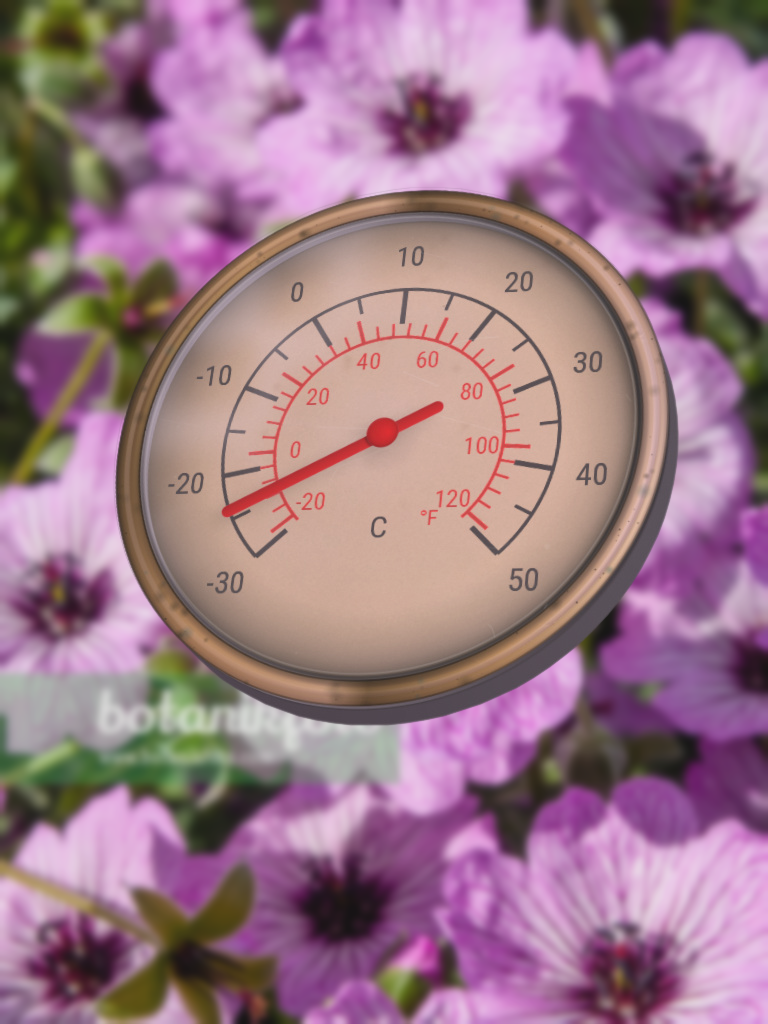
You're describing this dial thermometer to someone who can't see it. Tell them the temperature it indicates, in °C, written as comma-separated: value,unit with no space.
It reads -25,°C
